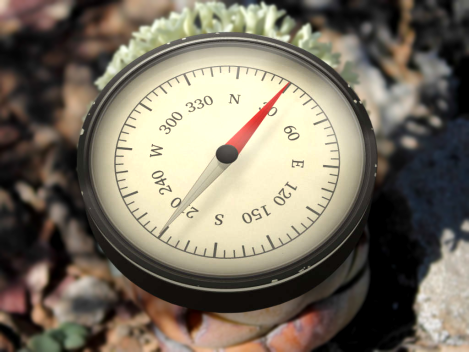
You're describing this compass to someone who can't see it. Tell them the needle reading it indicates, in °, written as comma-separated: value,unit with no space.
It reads 30,°
